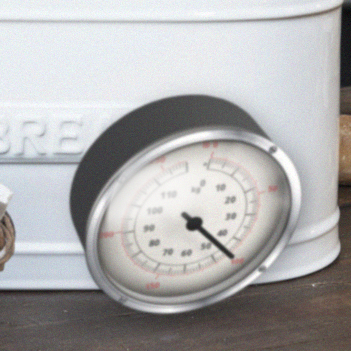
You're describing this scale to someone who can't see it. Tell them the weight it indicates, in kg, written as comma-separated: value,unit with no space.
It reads 45,kg
